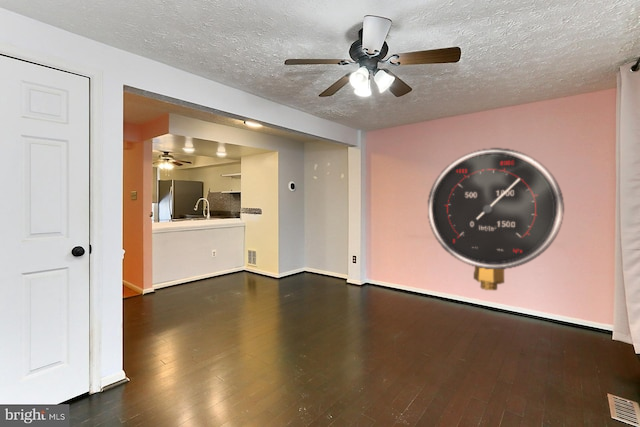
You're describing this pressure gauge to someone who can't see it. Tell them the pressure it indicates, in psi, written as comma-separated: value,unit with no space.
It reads 1000,psi
